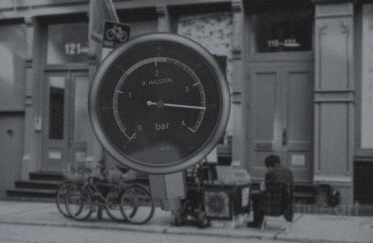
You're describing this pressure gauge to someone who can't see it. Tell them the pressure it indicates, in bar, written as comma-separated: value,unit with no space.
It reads 3.5,bar
